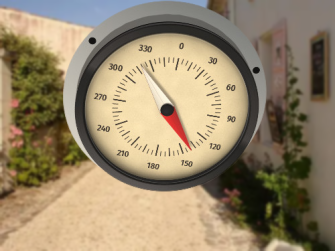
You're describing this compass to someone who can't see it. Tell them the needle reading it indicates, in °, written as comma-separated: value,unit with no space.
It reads 140,°
